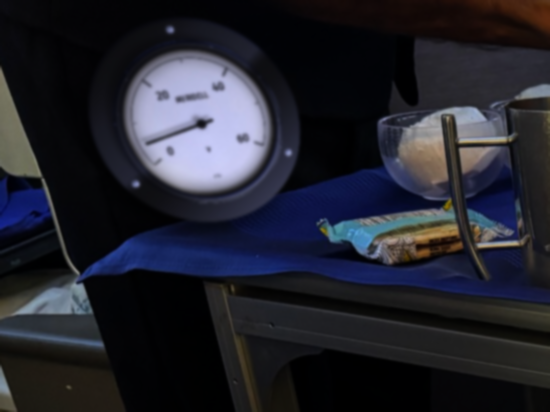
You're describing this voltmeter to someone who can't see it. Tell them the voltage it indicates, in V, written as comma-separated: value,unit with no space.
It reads 5,V
